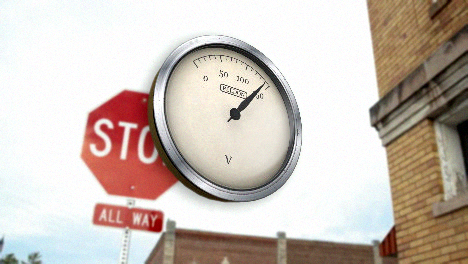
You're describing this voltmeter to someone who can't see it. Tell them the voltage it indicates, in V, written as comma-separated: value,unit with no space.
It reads 140,V
